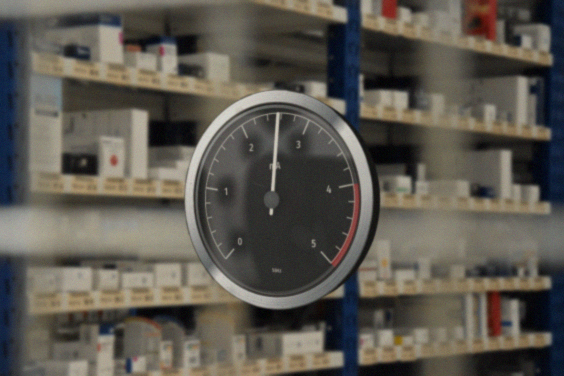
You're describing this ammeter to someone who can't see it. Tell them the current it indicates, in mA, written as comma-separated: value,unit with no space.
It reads 2.6,mA
